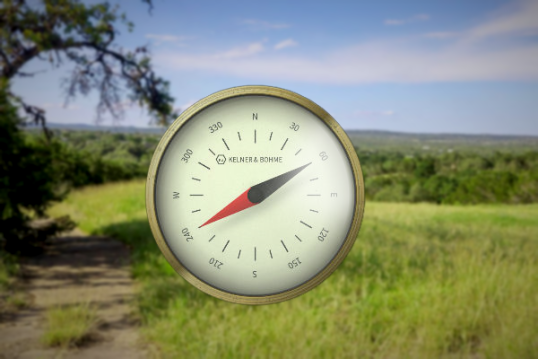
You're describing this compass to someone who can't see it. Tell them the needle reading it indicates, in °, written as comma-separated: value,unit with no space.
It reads 240,°
